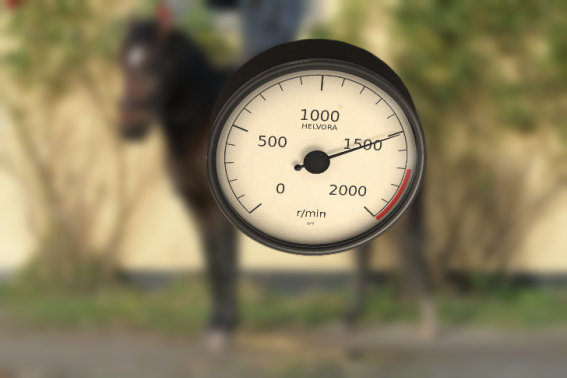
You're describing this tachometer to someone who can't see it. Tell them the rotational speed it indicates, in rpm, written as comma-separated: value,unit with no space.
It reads 1500,rpm
